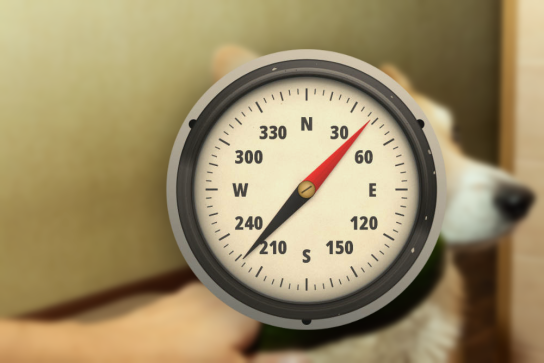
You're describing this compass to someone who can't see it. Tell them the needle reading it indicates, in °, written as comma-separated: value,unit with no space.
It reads 42.5,°
